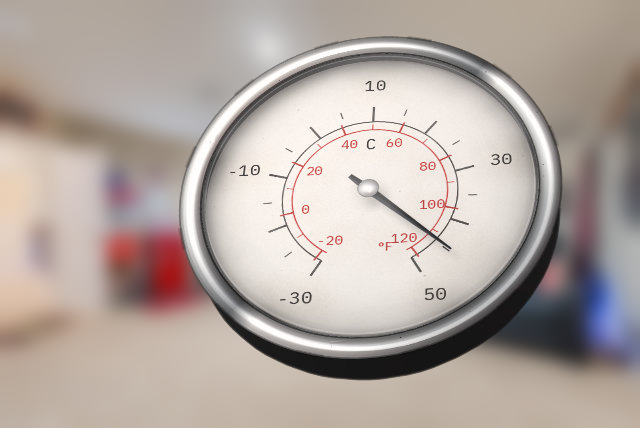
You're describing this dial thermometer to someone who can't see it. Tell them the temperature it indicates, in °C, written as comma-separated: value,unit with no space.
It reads 45,°C
